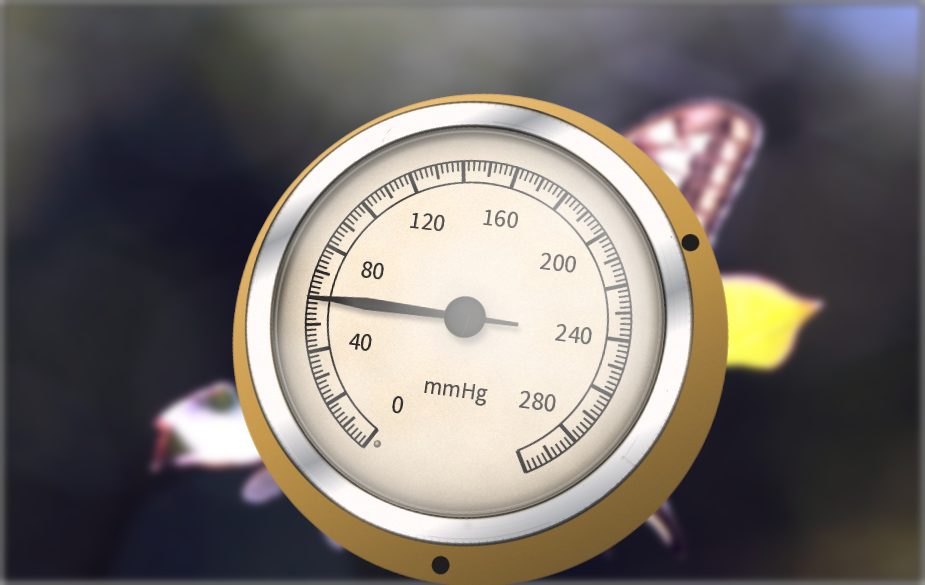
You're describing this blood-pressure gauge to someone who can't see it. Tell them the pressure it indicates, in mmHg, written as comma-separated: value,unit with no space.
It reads 60,mmHg
